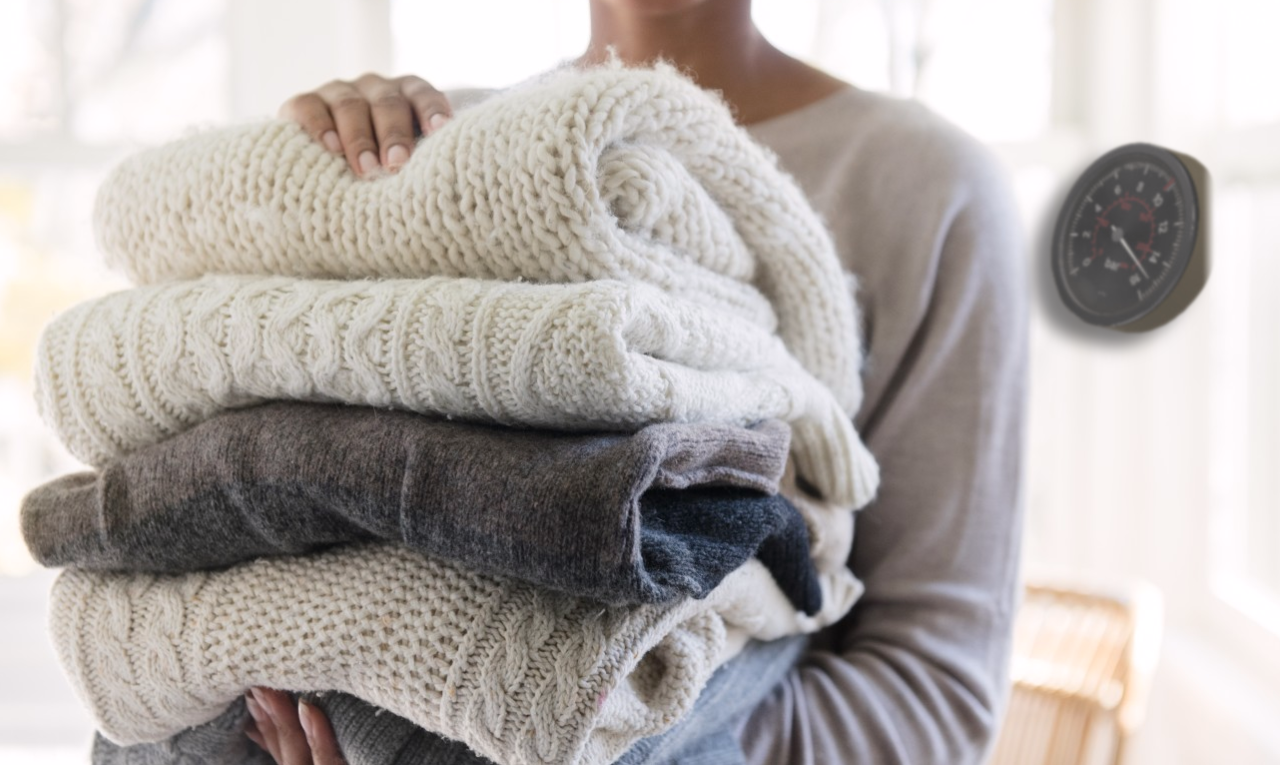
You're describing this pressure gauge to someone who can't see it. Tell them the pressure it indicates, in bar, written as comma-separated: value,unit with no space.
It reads 15,bar
